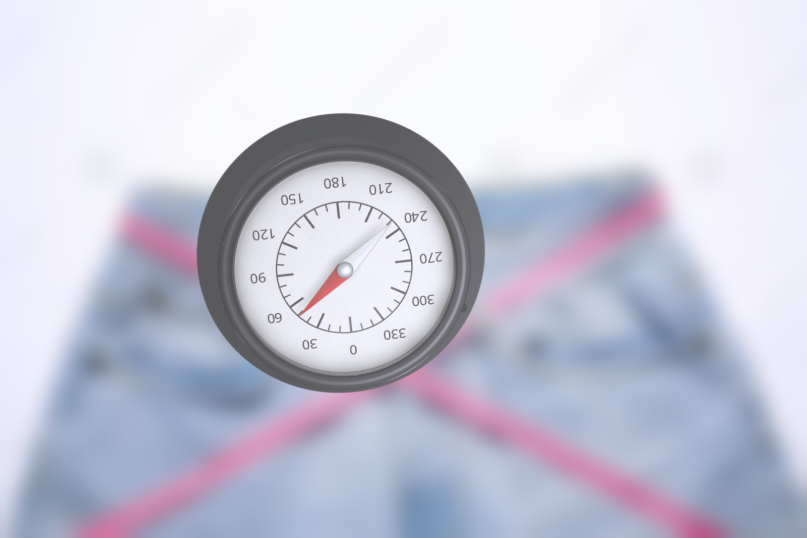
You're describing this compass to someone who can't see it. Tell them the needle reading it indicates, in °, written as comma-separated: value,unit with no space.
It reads 50,°
